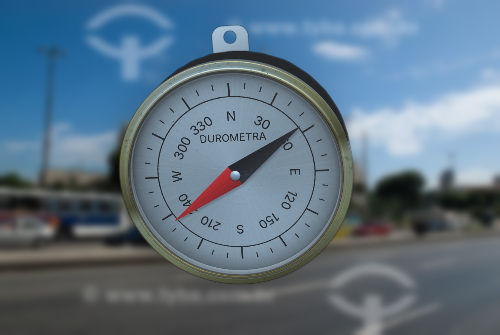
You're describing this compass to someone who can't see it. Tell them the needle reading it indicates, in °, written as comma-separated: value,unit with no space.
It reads 235,°
